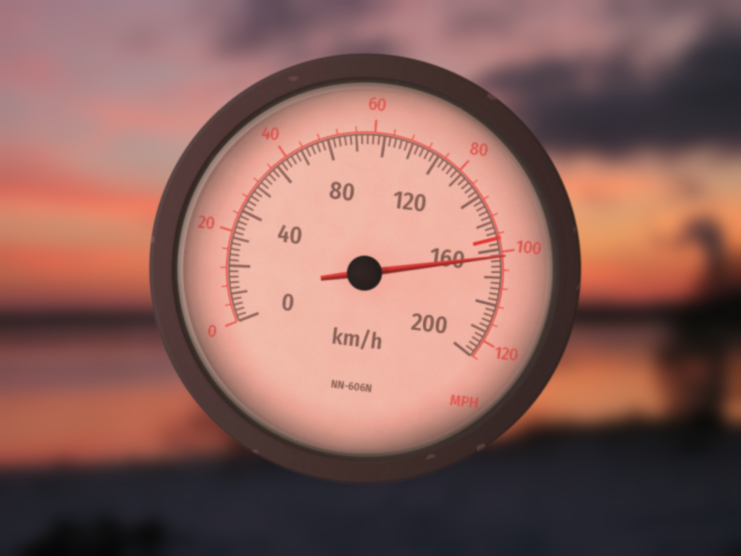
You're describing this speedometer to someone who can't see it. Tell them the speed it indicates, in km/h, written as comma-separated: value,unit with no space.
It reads 162,km/h
